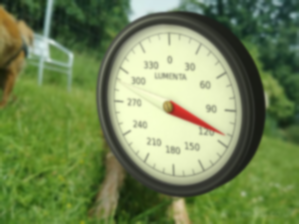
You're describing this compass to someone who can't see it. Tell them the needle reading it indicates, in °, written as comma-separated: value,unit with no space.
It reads 110,°
